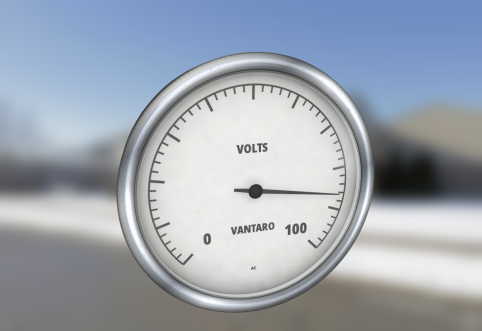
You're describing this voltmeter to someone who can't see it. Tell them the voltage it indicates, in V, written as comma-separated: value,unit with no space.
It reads 86,V
